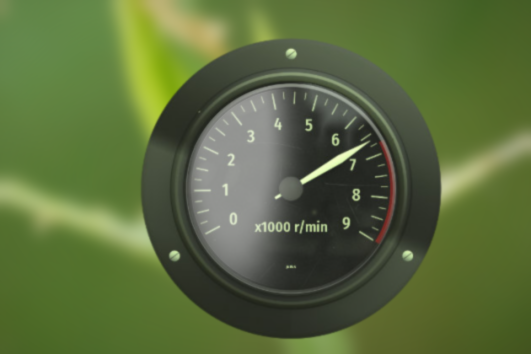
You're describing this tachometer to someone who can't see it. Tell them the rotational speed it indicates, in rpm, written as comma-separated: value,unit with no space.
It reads 6625,rpm
